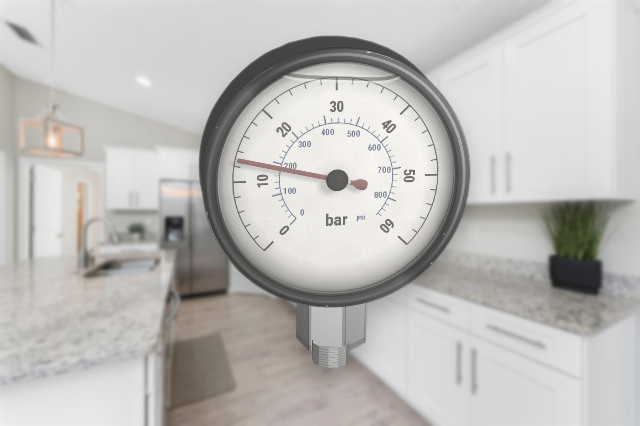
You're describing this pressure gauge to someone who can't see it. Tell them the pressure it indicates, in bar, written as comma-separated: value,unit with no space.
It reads 13,bar
